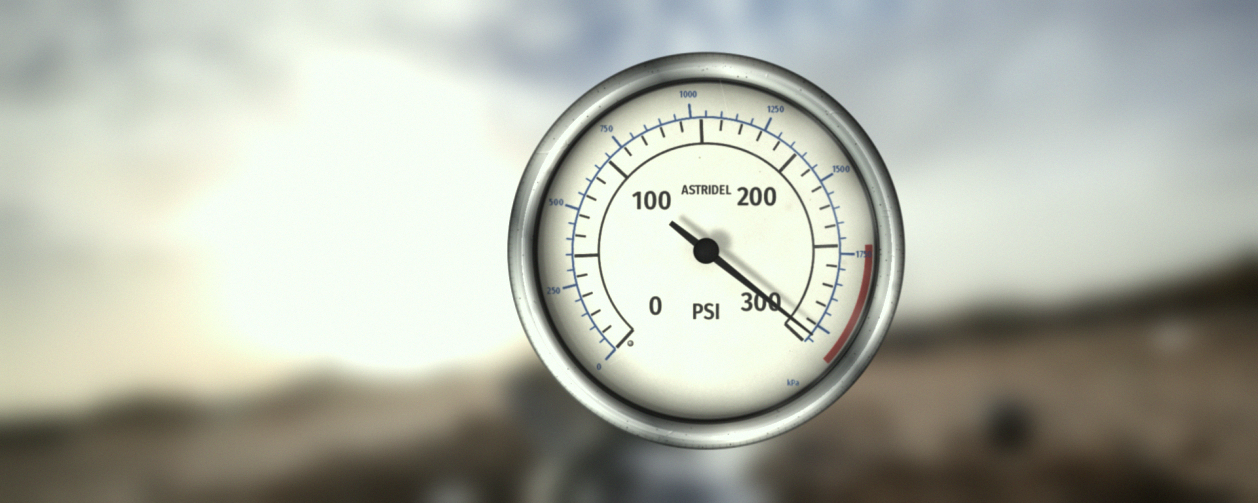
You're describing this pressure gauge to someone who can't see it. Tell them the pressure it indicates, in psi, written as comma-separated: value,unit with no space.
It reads 295,psi
